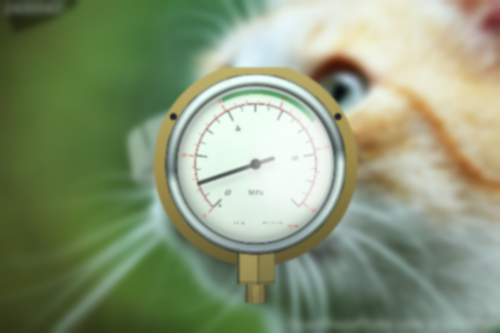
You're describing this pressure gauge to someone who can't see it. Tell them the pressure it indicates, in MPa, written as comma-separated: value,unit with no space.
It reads 1,MPa
